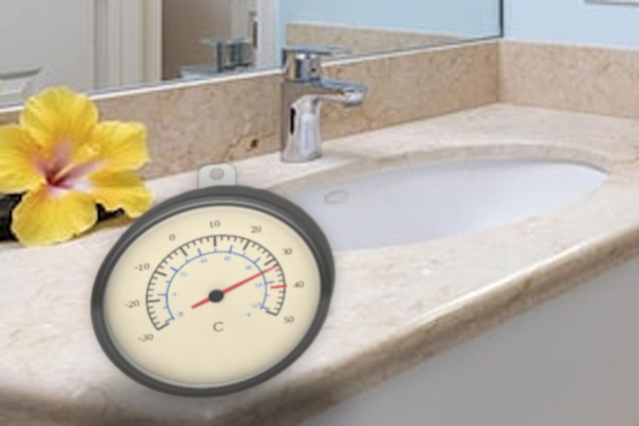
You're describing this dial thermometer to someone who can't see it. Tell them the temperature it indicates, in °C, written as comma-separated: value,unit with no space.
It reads 32,°C
